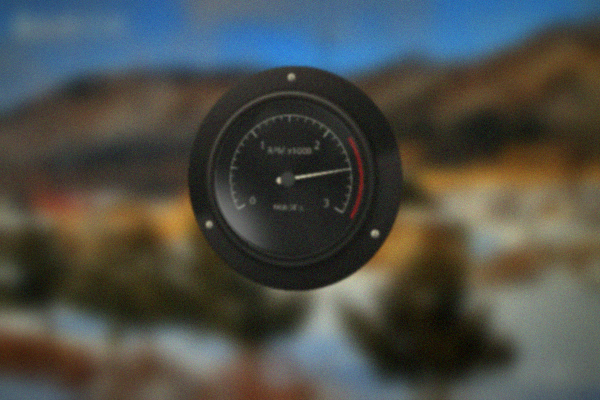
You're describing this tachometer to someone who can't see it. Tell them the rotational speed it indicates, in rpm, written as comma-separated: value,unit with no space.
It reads 2500,rpm
